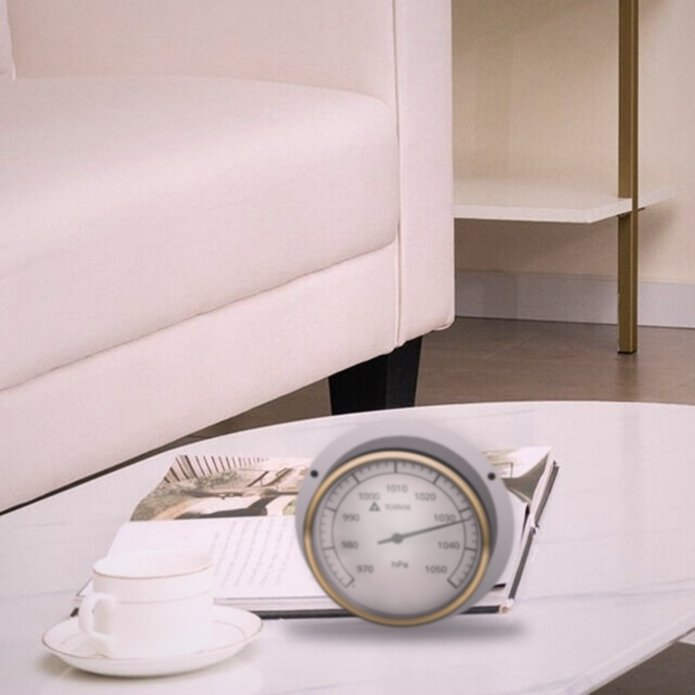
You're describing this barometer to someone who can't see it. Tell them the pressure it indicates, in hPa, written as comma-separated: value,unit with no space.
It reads 1032,hPa
